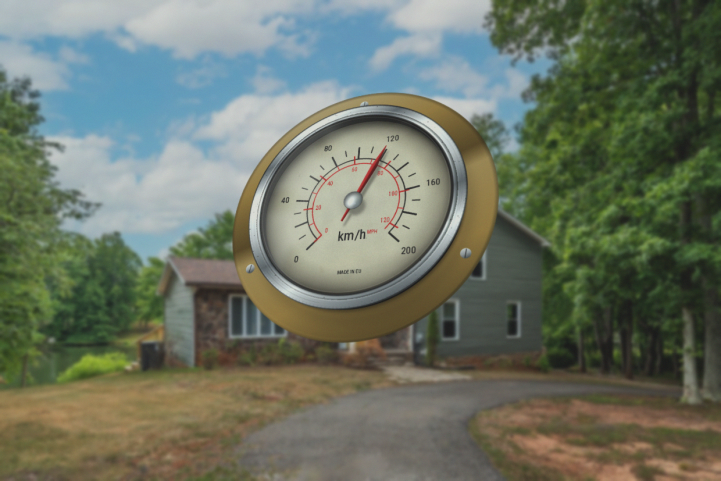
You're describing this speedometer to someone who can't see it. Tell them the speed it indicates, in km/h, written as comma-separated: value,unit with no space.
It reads 120,km/h
